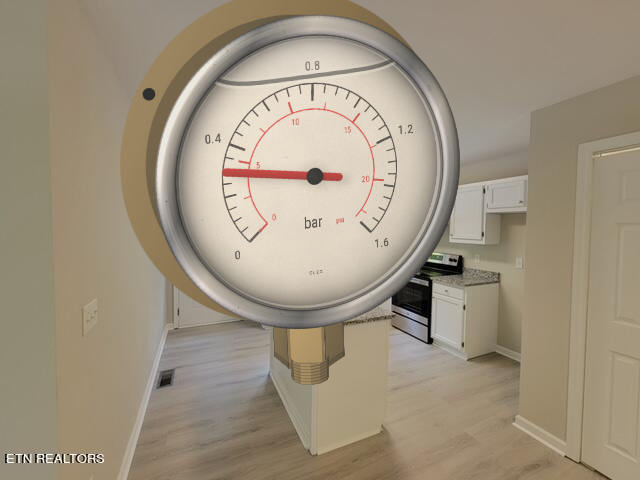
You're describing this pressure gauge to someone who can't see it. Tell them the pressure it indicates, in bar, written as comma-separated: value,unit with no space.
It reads 0.3,bar
